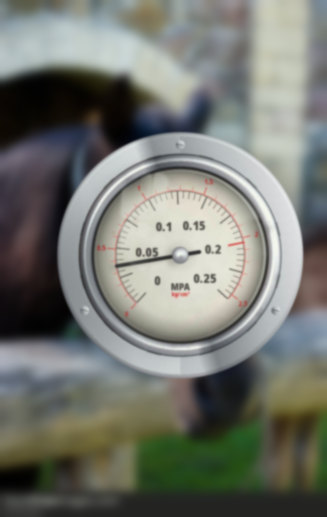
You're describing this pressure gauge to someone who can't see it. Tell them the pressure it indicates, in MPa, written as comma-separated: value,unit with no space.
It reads 0.035,MPa
